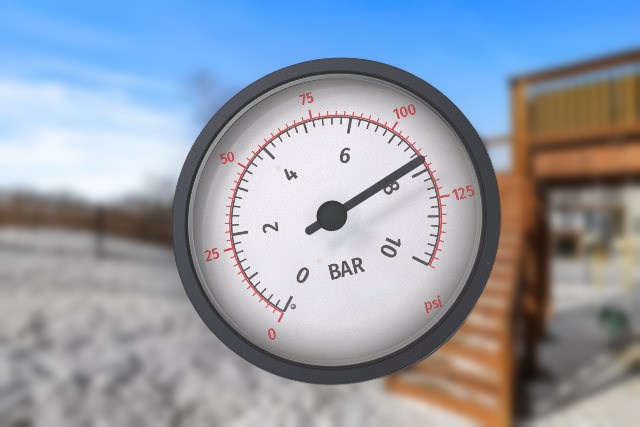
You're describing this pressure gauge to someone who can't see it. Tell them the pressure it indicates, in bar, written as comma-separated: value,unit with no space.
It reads 7.8,bar
